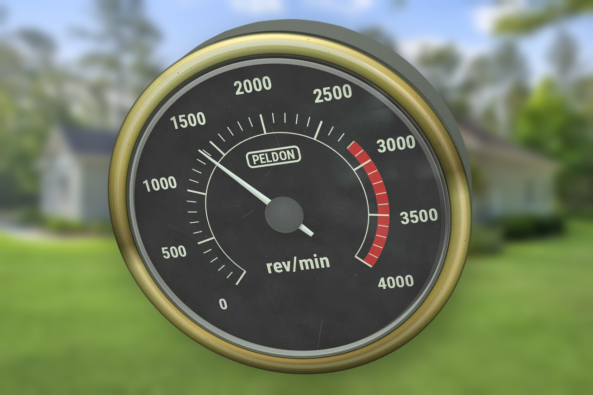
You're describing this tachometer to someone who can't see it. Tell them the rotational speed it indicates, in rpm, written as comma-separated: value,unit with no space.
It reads 1400,rpm
